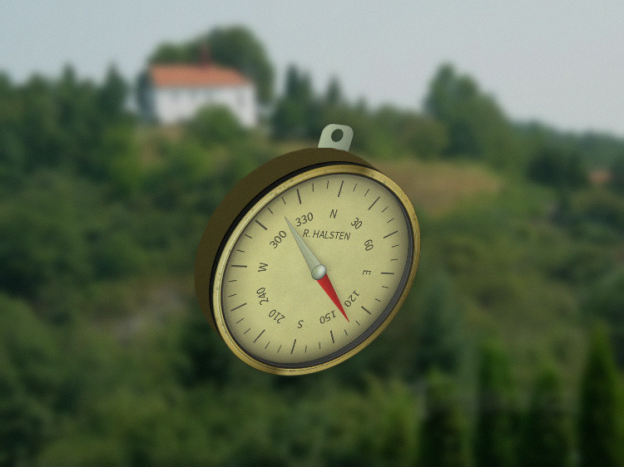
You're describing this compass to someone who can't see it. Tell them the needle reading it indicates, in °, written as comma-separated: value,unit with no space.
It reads 135,°
